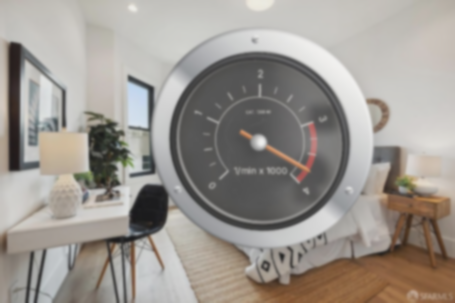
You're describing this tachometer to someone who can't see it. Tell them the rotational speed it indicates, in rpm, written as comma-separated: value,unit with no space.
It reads 3750,rpm
